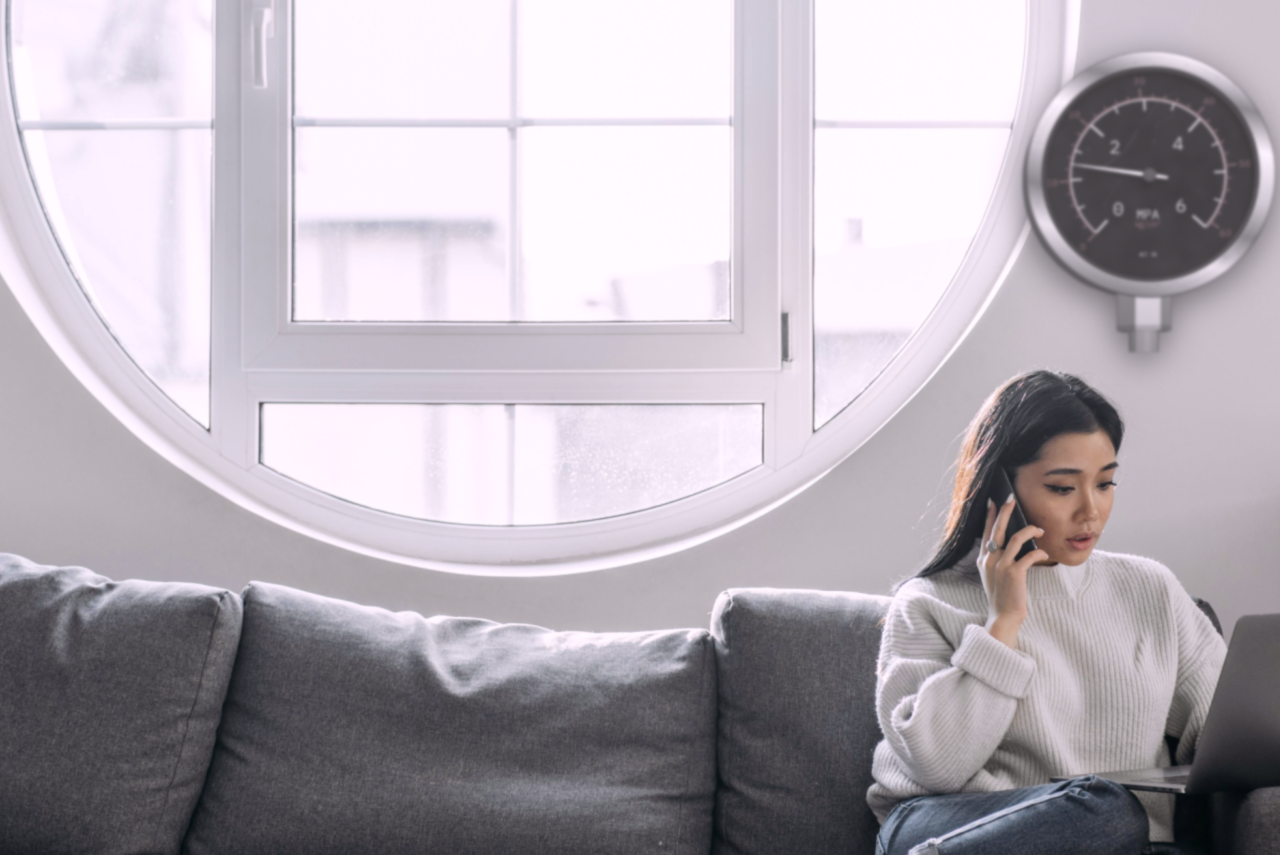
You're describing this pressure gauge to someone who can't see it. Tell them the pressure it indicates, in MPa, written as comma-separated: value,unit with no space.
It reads 1.25,MPa
